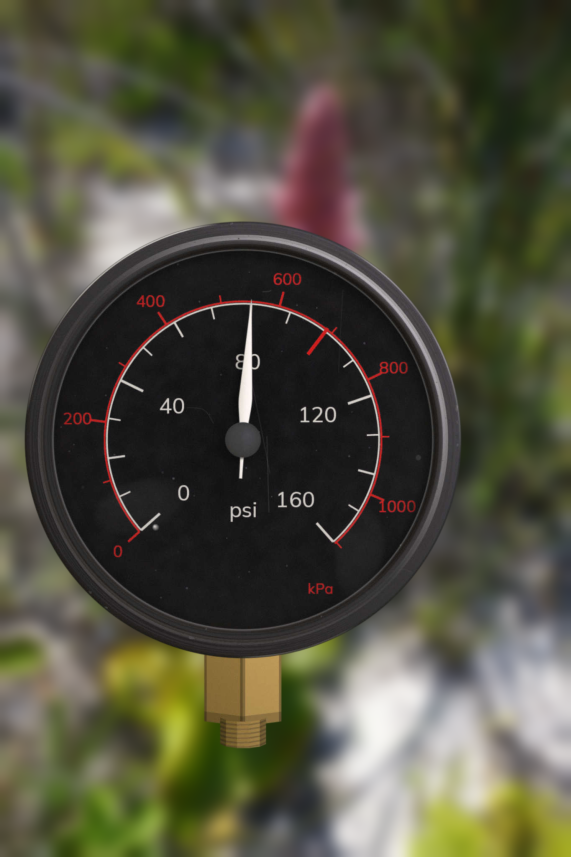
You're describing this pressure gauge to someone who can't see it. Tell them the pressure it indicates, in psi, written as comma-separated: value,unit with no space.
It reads 80,psi
